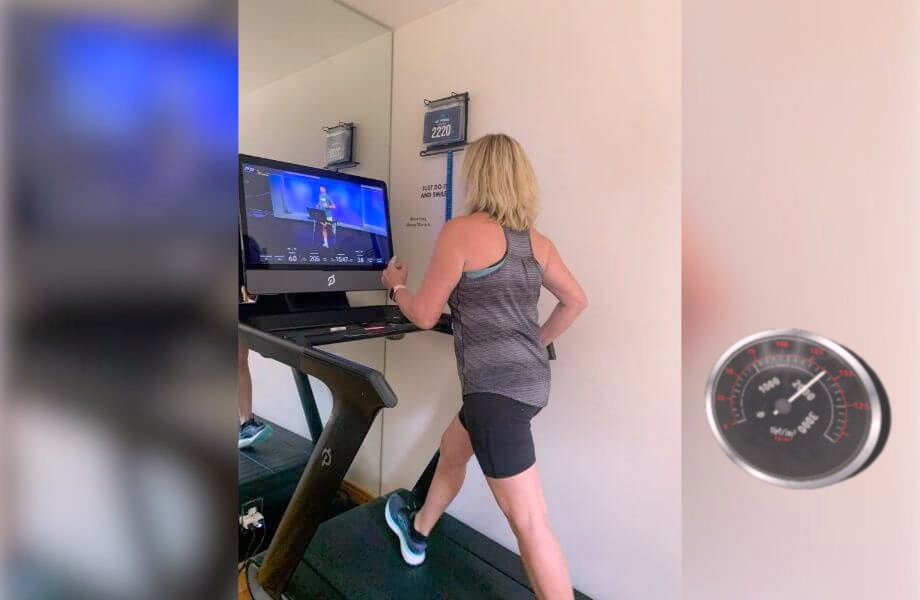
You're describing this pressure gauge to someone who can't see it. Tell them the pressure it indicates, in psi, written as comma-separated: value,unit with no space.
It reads 2000,psi
